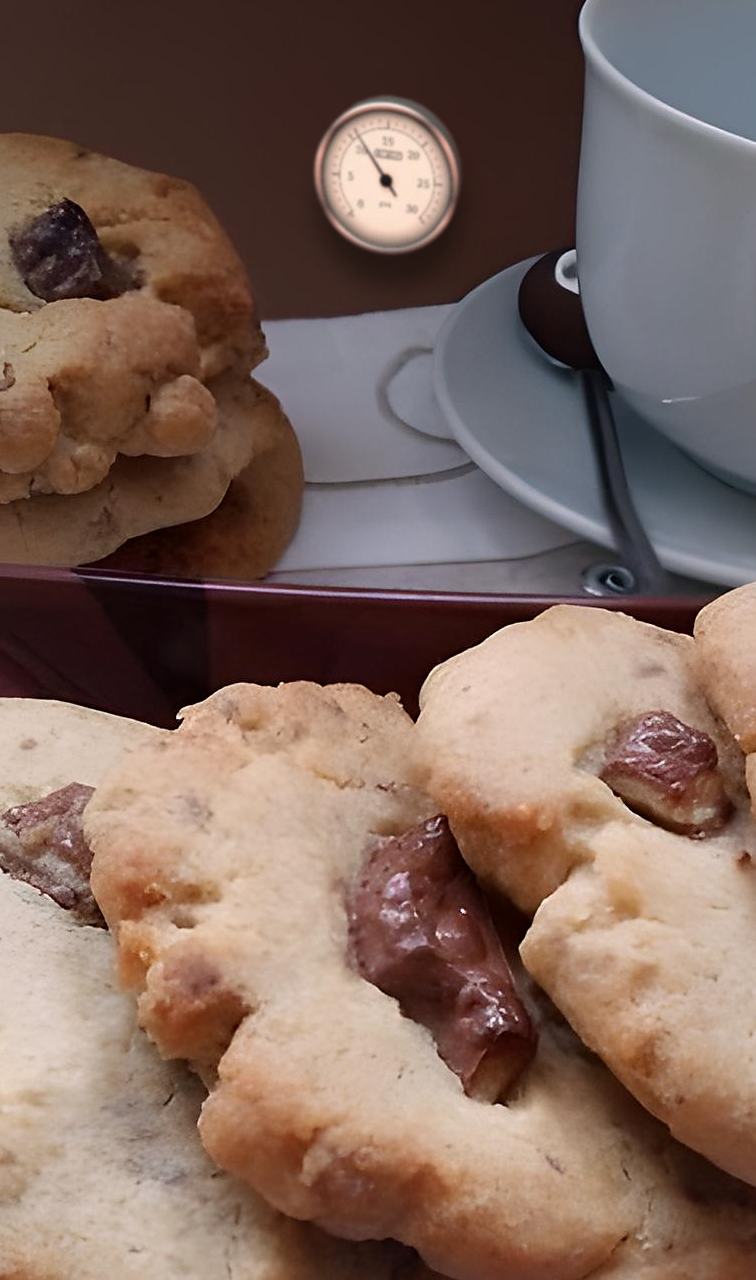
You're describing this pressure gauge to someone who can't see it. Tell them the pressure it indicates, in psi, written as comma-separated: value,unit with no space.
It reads 11,psi
